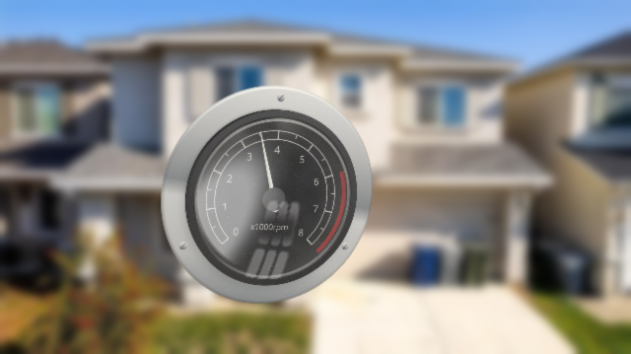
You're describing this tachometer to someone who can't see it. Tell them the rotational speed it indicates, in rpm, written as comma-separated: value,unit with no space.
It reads 3500,rpm
